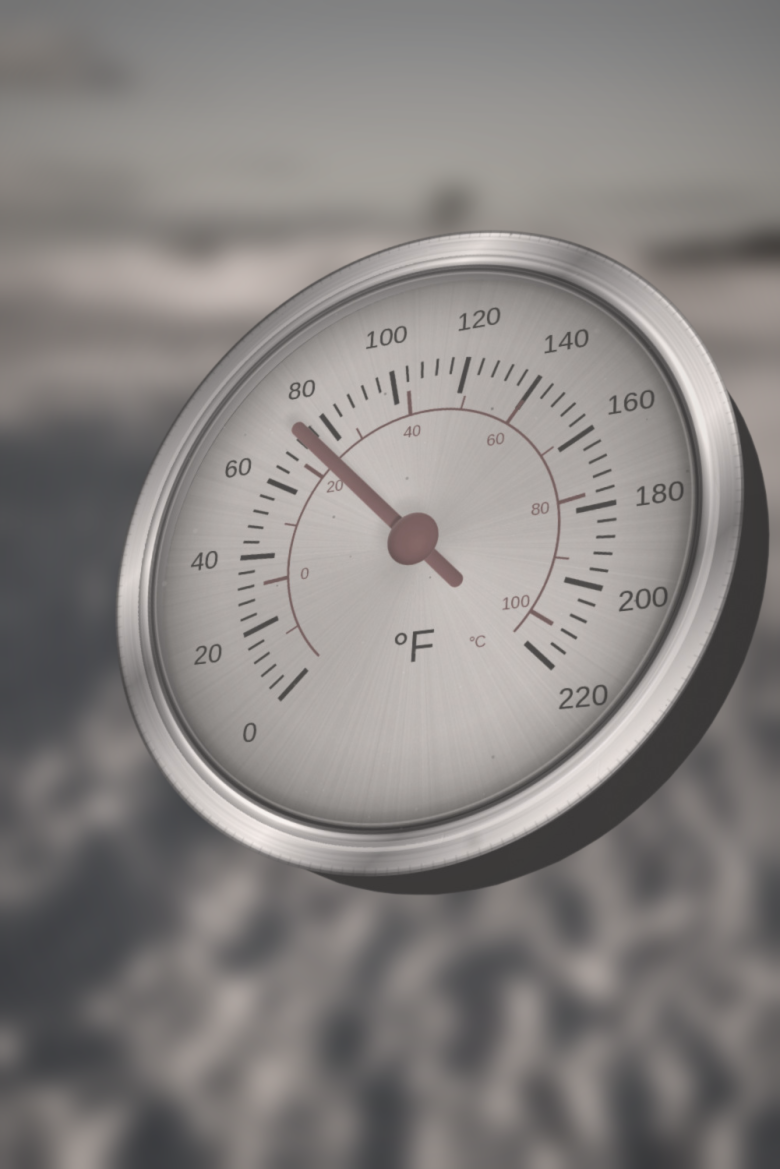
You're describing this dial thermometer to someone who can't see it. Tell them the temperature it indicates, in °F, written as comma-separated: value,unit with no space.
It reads 74,°F
